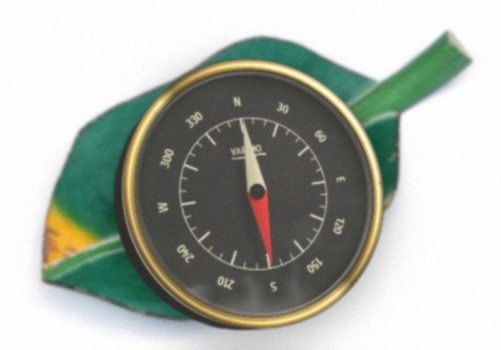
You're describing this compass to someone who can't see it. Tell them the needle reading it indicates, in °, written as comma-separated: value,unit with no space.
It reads 180,°
